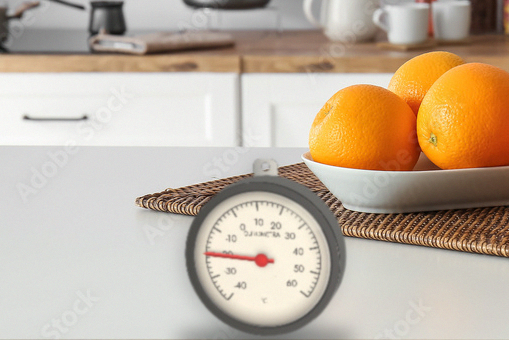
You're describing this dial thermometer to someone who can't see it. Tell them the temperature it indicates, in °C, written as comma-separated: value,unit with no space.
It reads -20,°C
